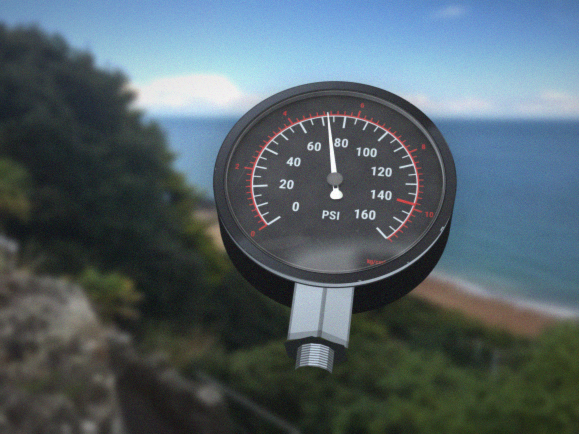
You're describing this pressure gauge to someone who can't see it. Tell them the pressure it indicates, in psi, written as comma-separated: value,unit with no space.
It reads 72.5,psi
